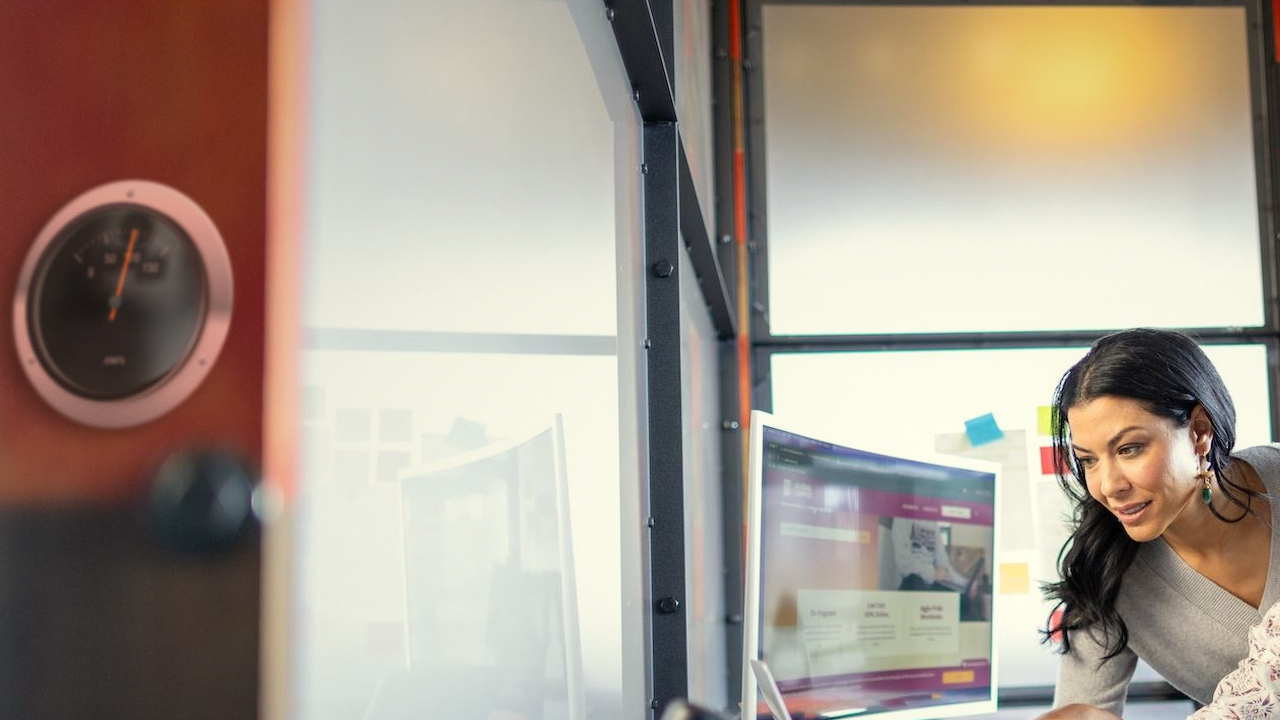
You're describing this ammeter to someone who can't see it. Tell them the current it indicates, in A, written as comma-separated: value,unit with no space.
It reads 100,A
